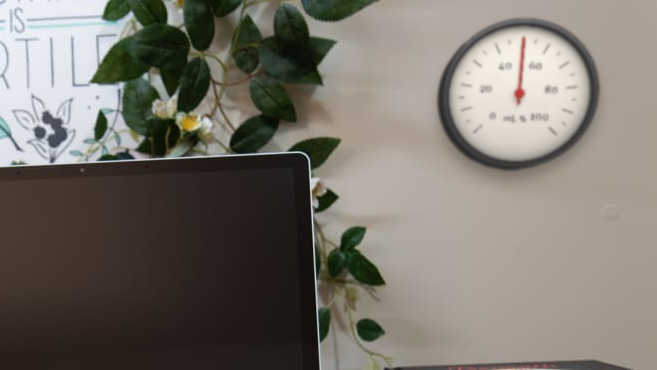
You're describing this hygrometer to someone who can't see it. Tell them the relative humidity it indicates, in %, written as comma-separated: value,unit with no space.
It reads 50,%
